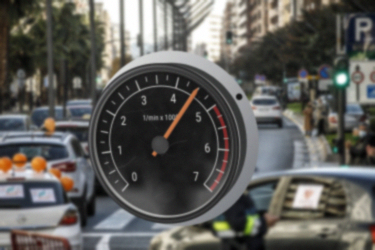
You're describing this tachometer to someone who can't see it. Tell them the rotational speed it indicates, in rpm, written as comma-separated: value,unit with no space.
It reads 4500,rpm
